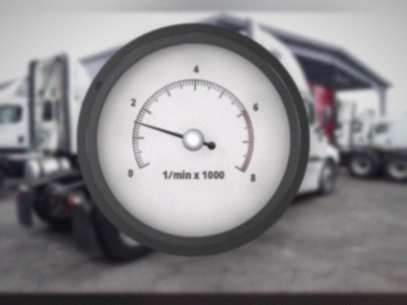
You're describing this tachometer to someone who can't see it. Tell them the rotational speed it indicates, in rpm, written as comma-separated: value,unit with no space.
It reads 1500,rpm
